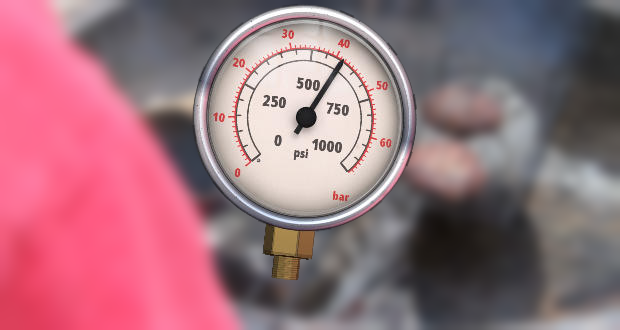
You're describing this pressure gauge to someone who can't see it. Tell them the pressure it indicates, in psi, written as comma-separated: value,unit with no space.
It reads 600,psi
